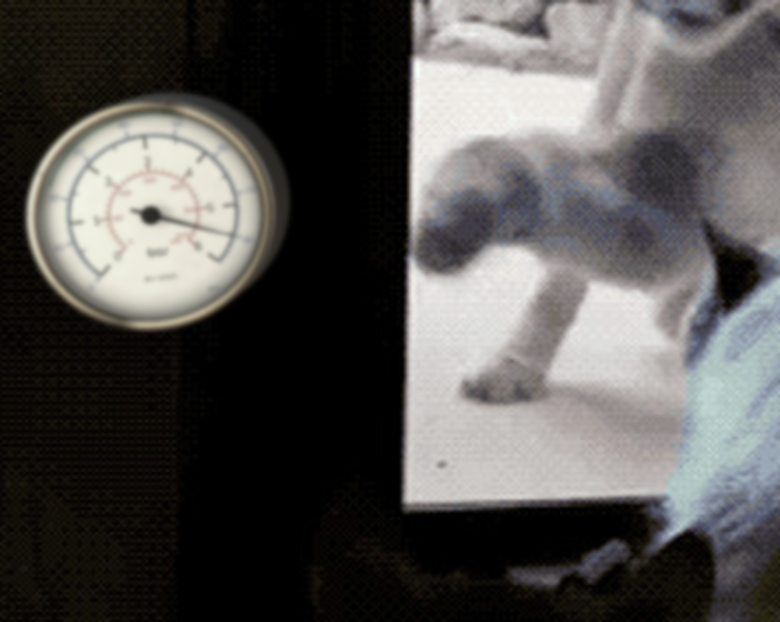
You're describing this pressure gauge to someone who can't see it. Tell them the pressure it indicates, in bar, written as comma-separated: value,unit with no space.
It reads 5.5,bar
